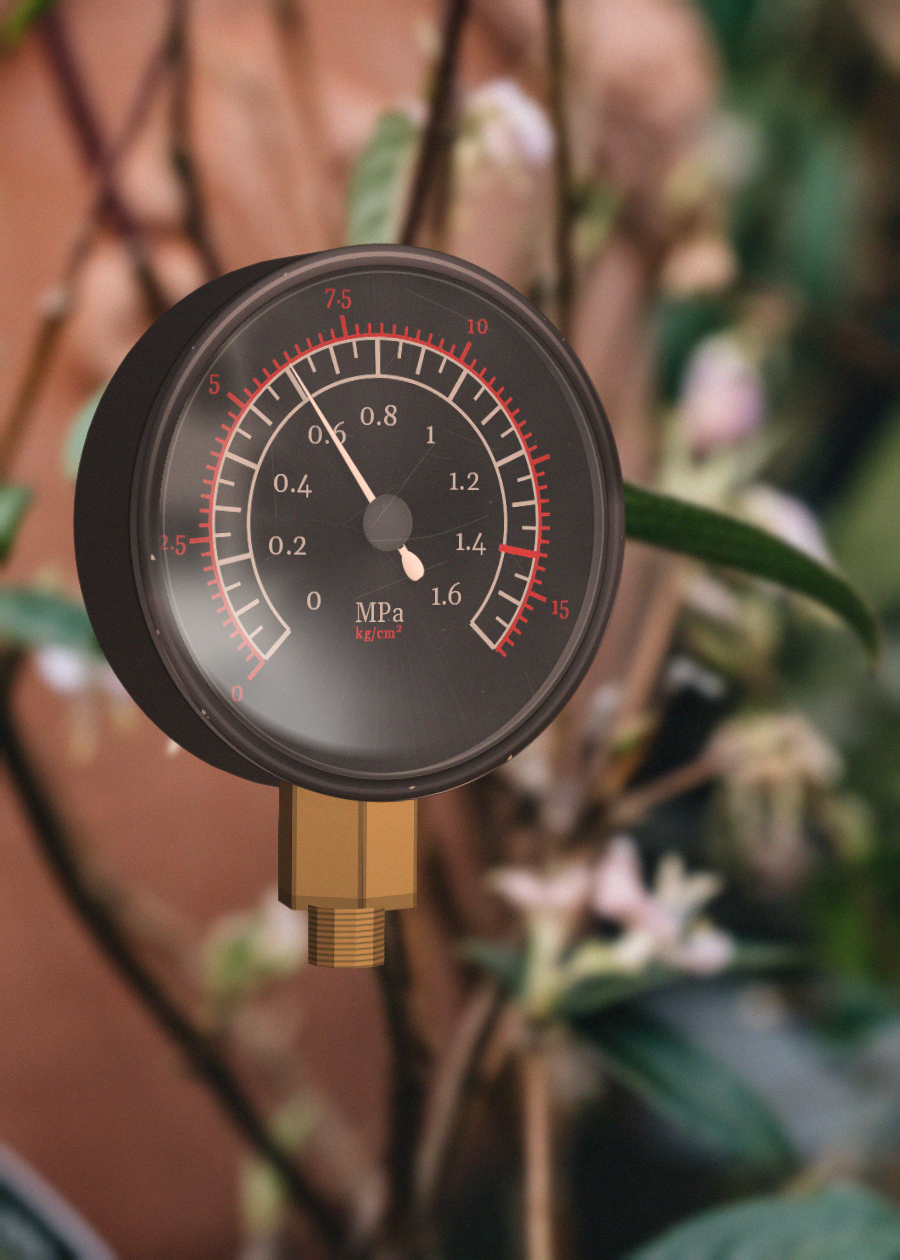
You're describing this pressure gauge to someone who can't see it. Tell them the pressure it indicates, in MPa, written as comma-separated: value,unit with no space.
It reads 0.6,MPa
